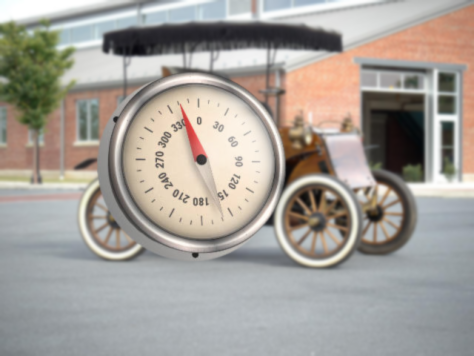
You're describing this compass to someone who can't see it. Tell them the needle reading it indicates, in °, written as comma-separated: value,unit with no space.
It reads 340,°
